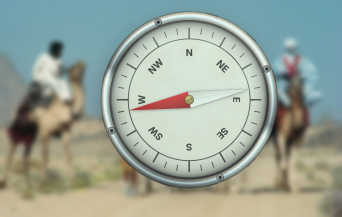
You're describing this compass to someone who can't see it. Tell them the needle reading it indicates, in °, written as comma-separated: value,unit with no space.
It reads 260,°
